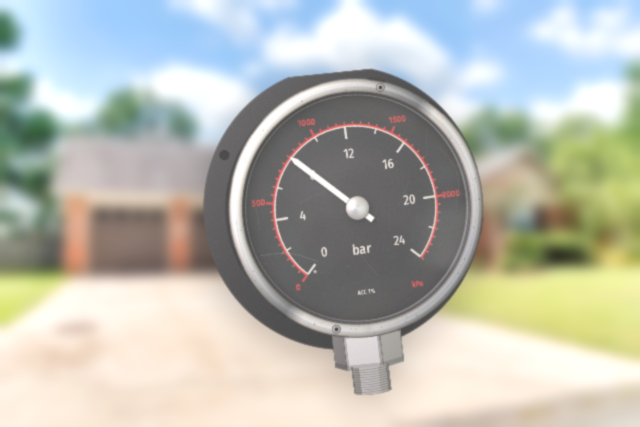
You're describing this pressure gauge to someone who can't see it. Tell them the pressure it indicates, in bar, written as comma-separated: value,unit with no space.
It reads 8,bar
